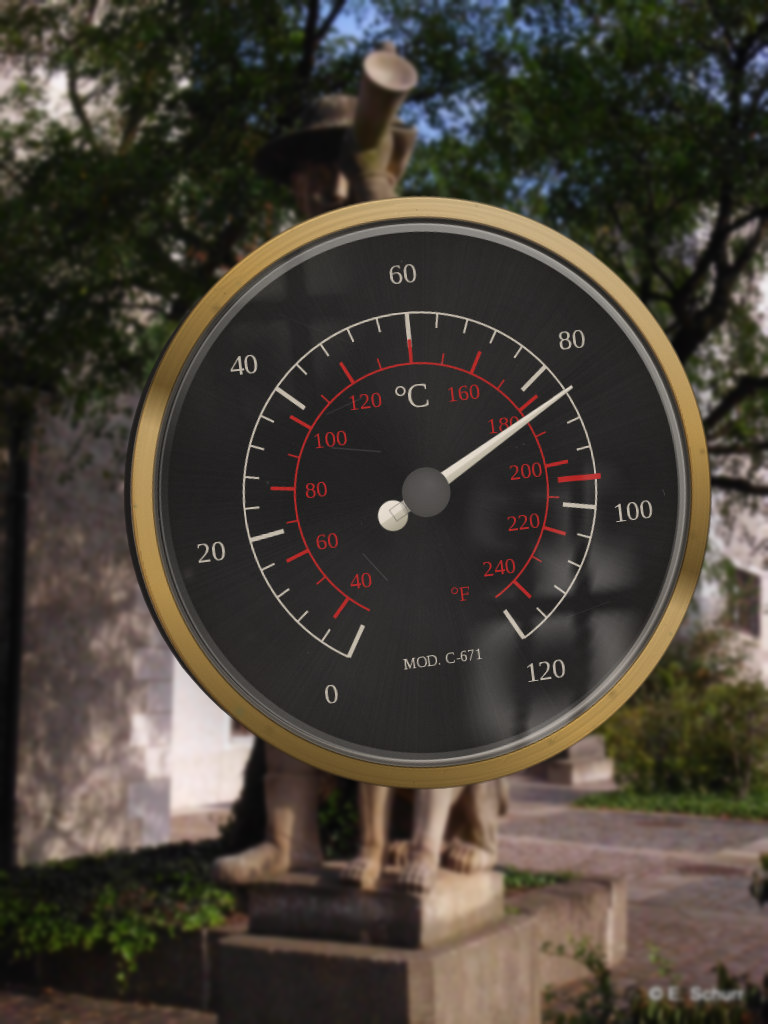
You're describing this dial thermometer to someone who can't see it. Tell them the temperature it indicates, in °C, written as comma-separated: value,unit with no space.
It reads 84,°C
